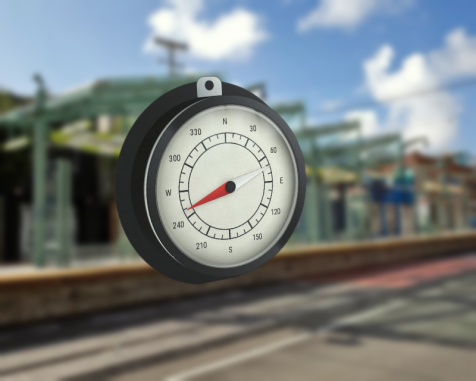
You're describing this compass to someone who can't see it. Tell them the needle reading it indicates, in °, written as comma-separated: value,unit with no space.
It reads 250,°
